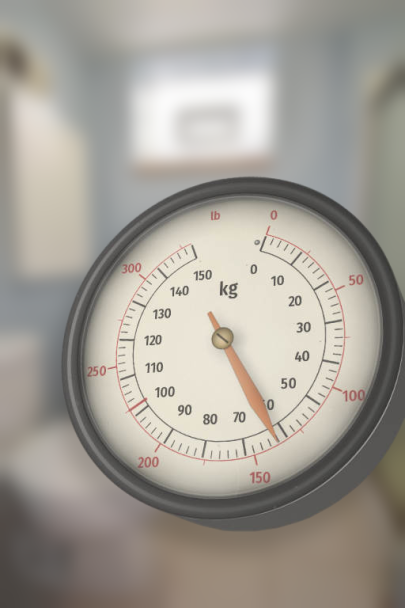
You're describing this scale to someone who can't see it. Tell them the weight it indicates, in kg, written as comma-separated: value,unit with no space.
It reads 62,kg
